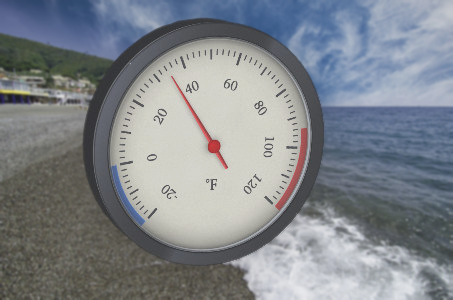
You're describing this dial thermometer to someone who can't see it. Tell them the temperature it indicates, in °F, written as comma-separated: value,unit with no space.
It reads 34,°F
